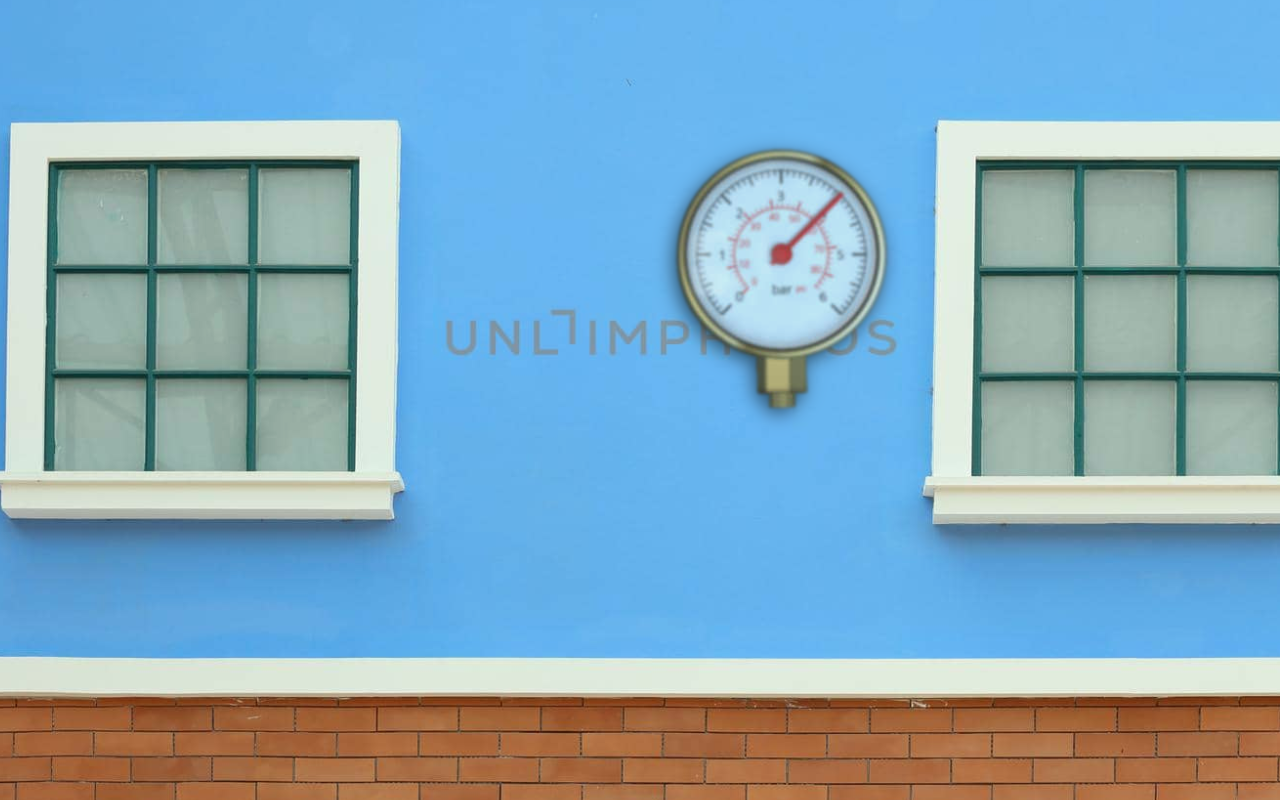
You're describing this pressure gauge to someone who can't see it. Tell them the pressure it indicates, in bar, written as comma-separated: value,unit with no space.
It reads 4,bar
